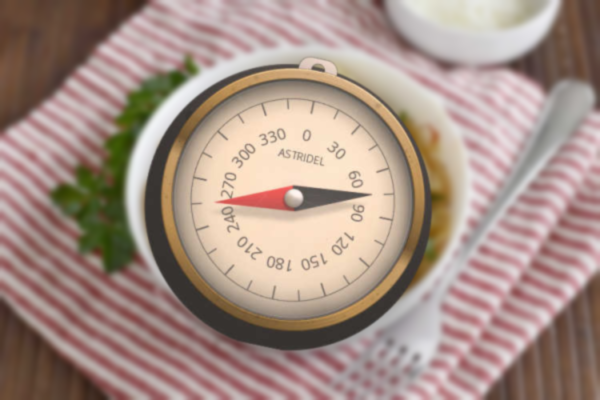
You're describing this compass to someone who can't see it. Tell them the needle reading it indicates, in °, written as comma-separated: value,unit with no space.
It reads 255,°
